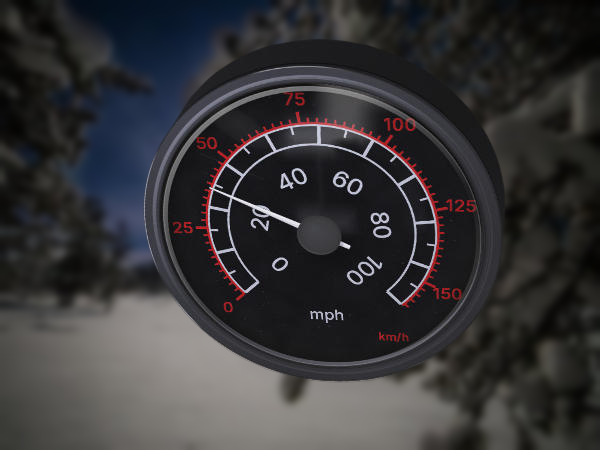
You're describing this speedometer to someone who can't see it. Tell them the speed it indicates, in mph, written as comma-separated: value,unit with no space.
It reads 25,mph
